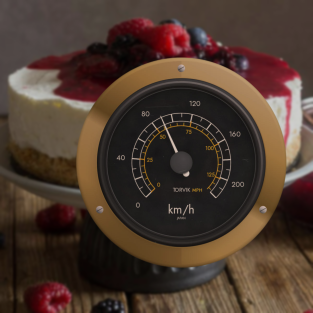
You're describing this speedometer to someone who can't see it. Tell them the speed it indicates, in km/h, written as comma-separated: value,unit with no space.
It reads 90,km/h
